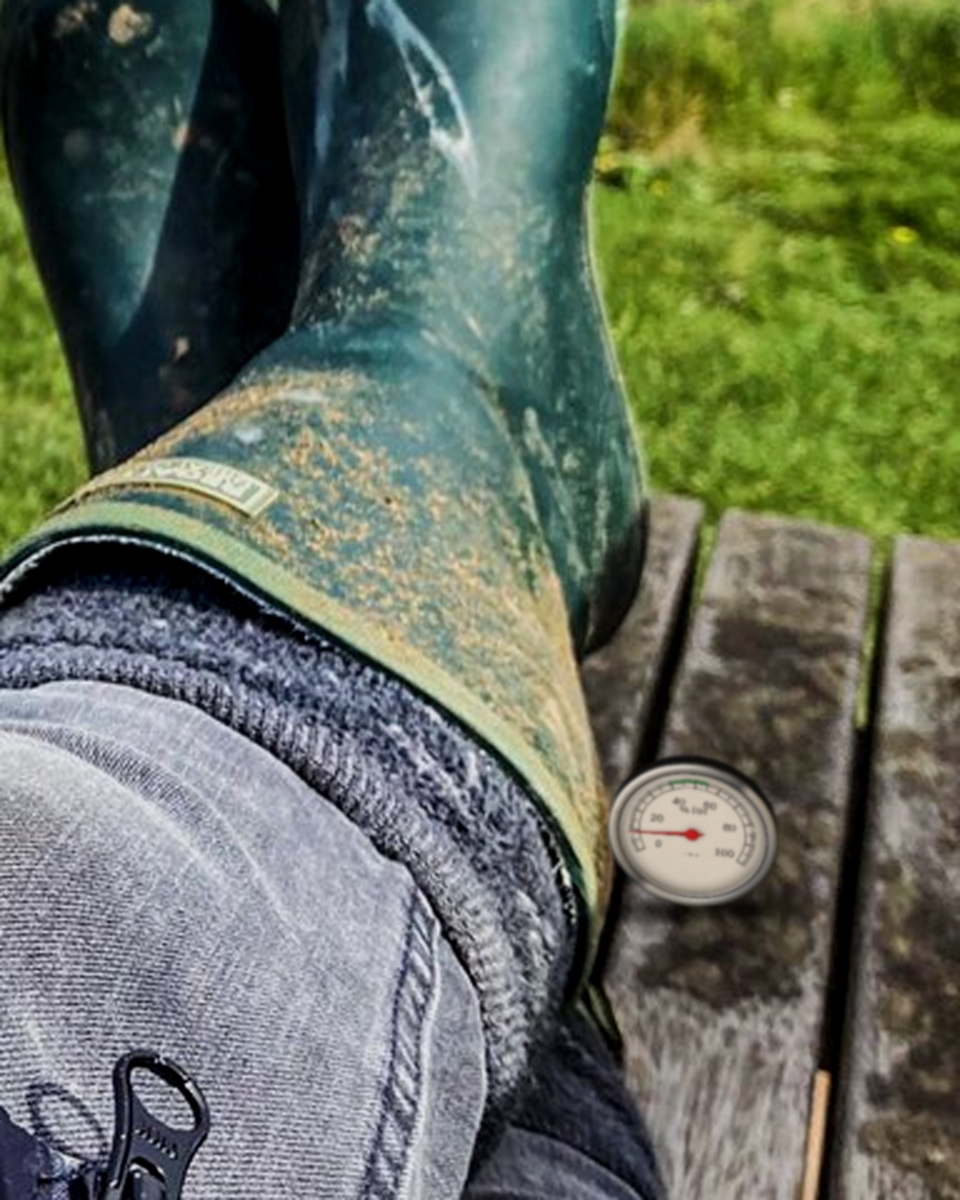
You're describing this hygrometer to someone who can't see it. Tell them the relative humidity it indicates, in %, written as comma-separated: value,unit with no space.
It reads 10,%
